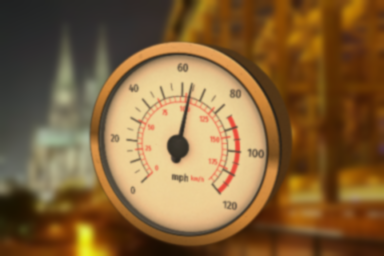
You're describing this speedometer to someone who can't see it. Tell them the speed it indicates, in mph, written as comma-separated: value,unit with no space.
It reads 65,mph
